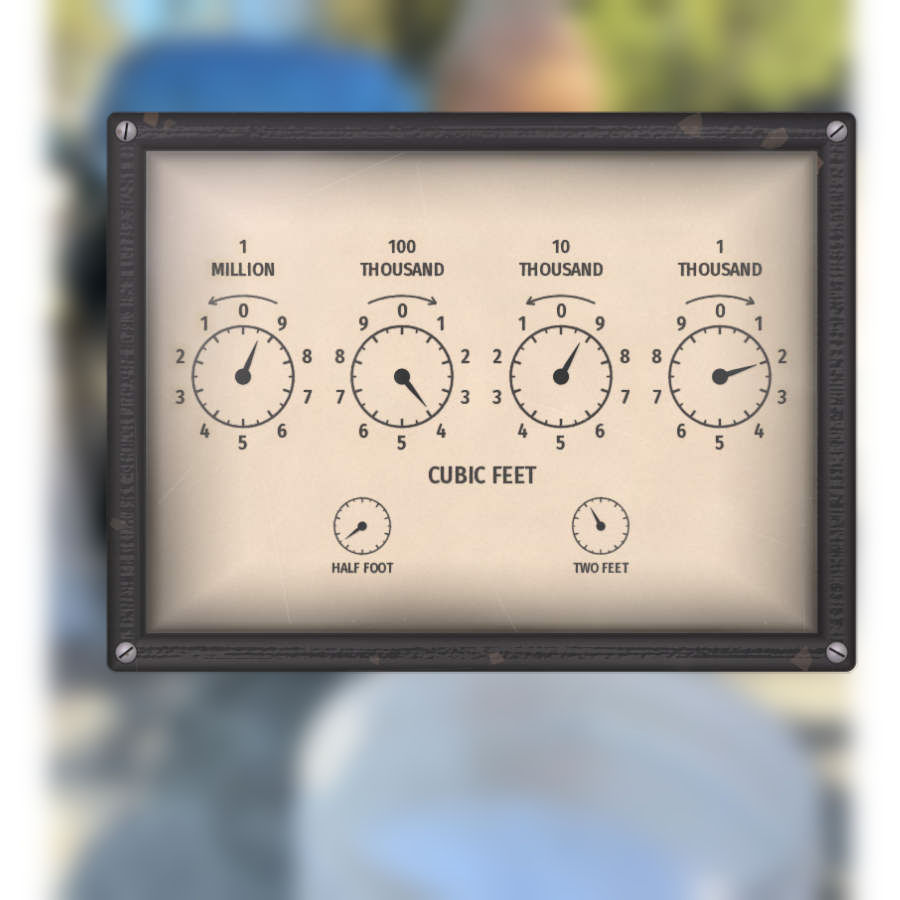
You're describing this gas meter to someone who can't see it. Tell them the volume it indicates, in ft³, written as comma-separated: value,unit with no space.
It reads 939200,ft³
